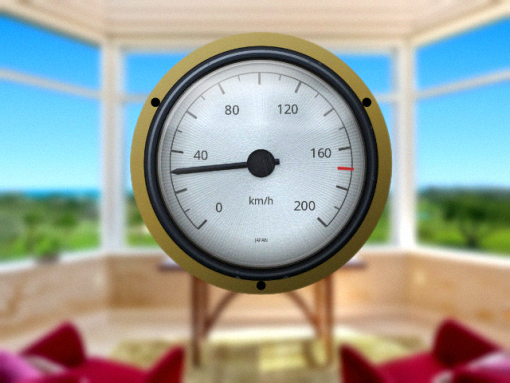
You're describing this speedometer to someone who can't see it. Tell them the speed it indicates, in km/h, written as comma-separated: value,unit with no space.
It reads 30,km/h
